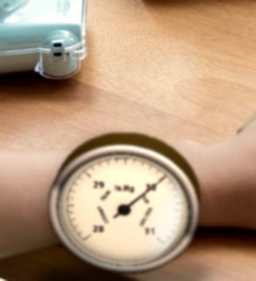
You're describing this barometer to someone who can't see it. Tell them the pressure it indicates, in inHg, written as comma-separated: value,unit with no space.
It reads 30,inHg
